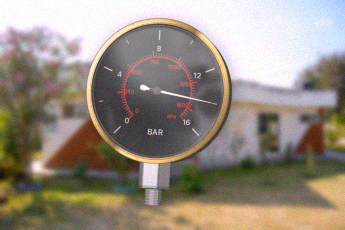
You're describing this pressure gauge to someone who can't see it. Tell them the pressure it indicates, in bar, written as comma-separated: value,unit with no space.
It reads 14,bar
